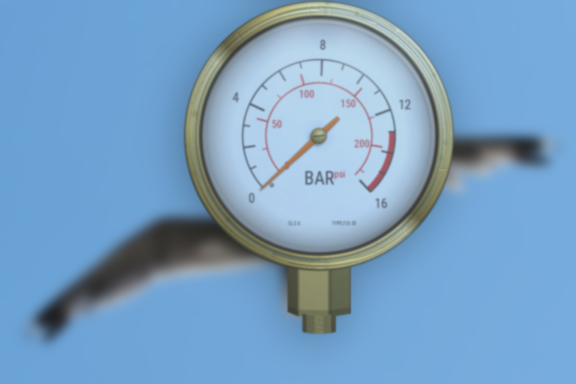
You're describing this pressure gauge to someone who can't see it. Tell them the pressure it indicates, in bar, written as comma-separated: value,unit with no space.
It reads 0,bar
